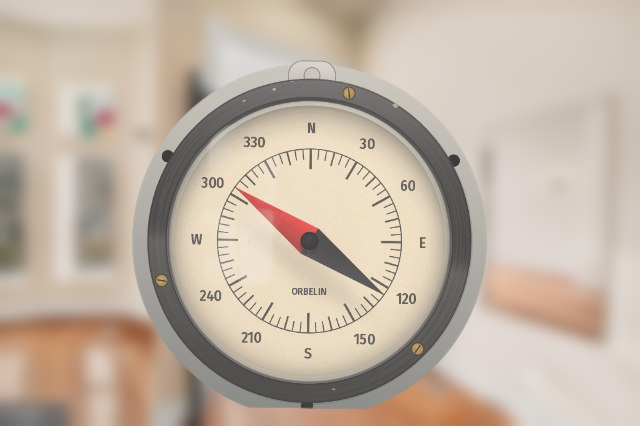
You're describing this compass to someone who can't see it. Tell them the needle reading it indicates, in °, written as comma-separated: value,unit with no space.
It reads 305,°
